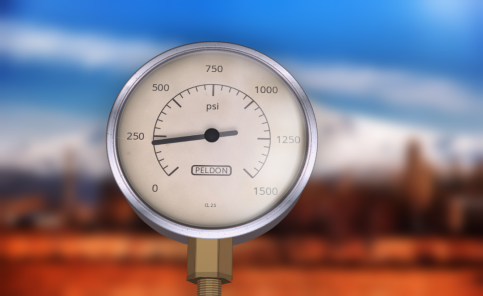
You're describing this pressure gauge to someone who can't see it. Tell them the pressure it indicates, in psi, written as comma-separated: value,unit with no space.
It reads 200,psi
